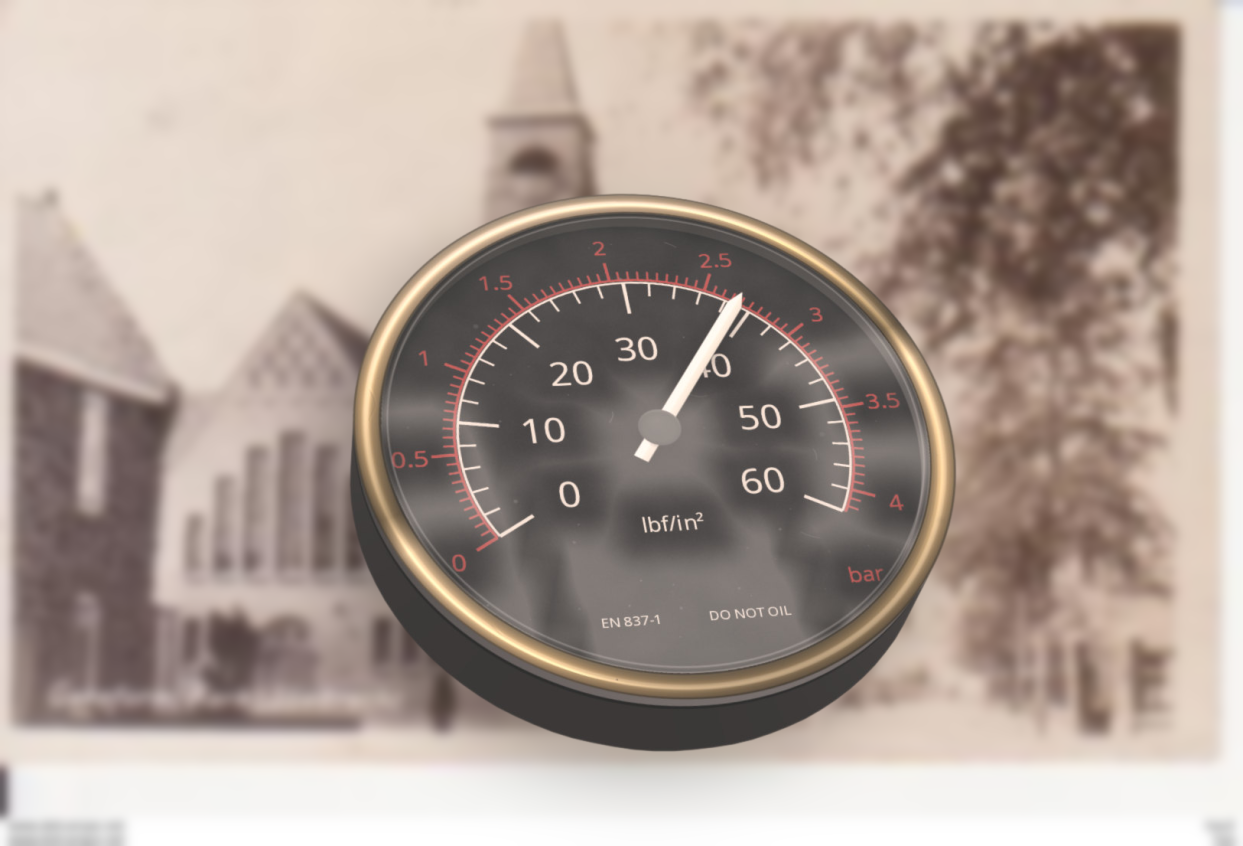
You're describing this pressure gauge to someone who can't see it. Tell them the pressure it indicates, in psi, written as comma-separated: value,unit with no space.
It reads 39,psi
